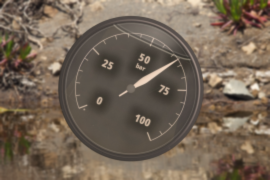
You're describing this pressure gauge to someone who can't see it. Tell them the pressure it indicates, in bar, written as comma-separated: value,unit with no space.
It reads 62.5,bar
